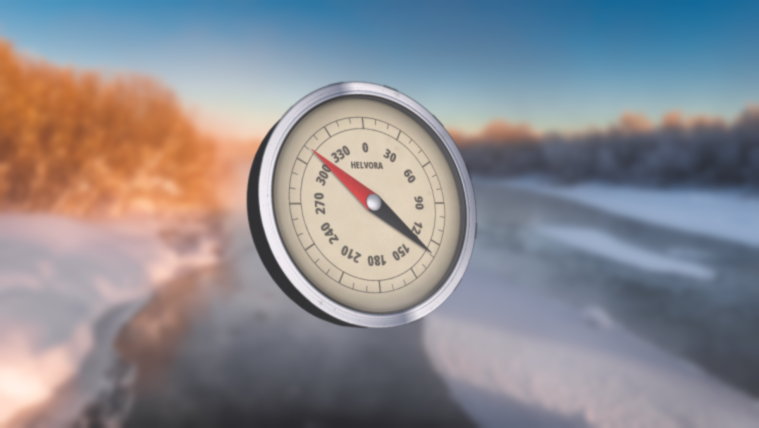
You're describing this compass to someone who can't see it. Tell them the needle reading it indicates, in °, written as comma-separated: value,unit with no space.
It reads 310,°
